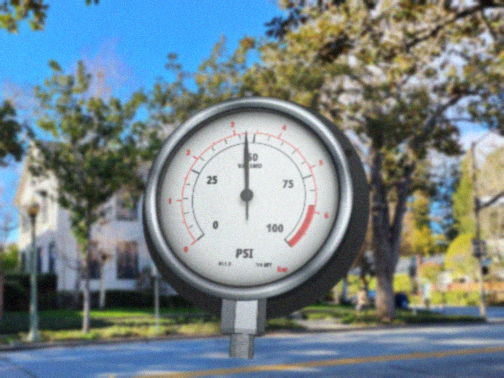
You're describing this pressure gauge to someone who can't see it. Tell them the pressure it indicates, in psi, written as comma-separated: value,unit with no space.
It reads 47.5,psi
